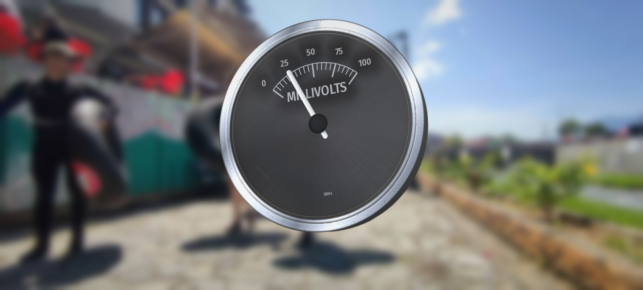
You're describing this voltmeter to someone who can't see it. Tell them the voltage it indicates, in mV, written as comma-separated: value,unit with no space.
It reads 25,mV
